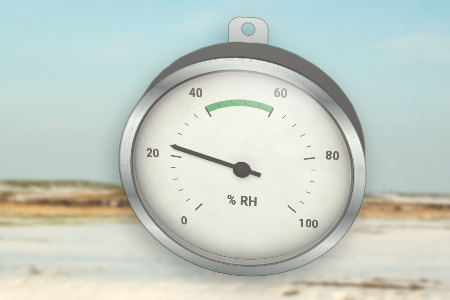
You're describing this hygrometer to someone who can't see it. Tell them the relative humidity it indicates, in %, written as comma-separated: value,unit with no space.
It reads 24,%
